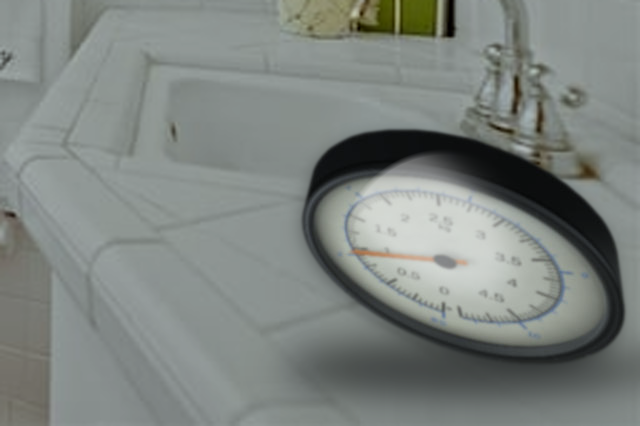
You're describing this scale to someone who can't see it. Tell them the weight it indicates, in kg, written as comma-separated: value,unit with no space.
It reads 1,kg
